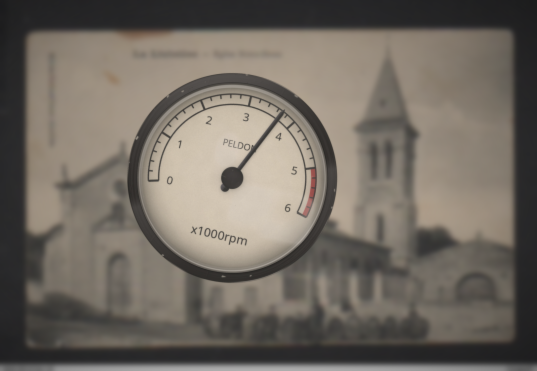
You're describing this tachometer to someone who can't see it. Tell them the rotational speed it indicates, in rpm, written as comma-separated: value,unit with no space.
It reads 3700,rpm
